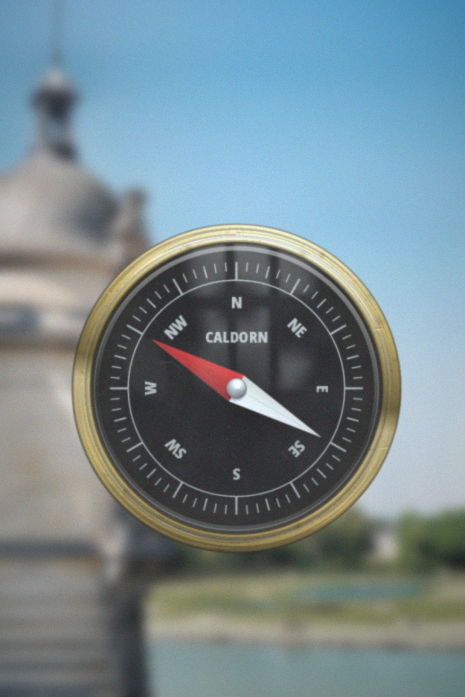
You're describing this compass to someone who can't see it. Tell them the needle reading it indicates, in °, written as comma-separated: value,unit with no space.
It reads 300,°
